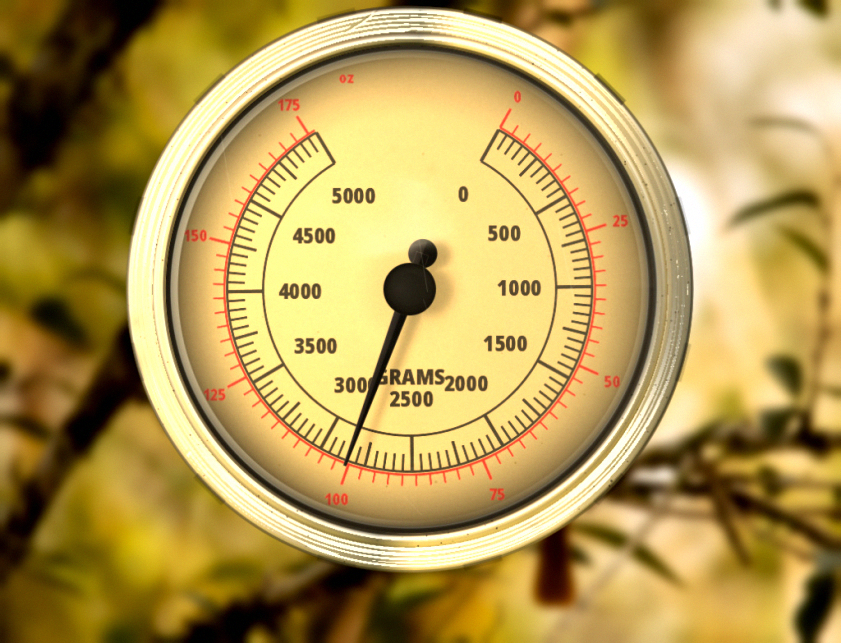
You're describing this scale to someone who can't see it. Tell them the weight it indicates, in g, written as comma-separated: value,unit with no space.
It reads 2850,g
